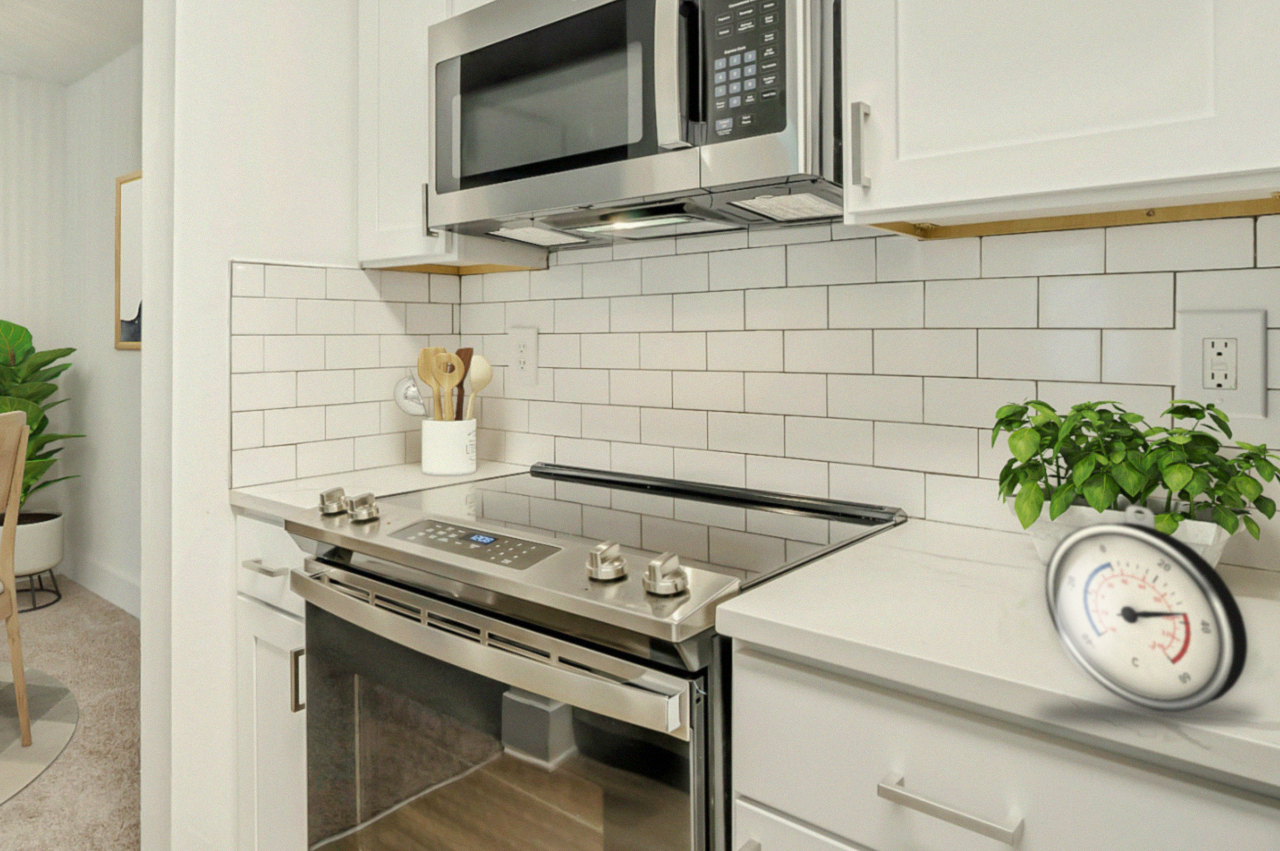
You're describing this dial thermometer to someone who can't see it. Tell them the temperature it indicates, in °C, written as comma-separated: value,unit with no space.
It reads 36,°C
